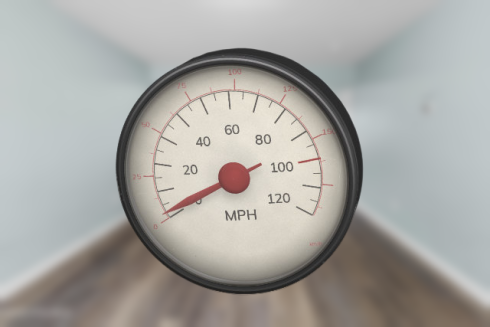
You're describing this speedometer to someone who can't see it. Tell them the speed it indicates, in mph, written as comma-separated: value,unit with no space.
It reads 2.5,mph
